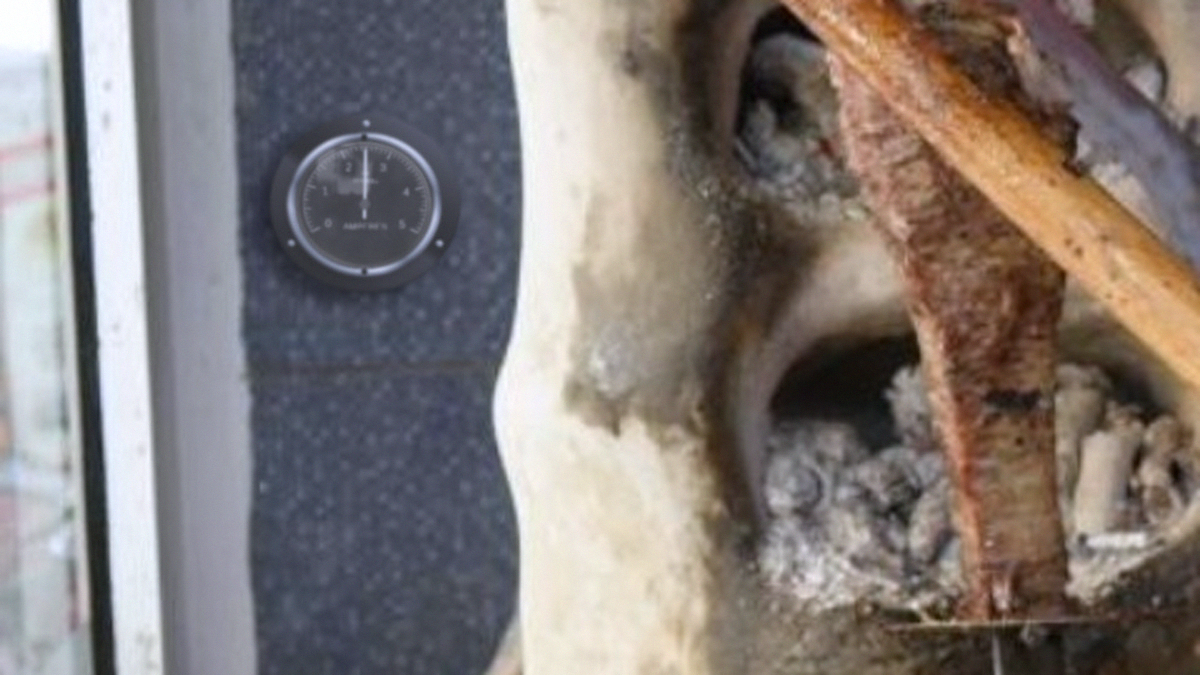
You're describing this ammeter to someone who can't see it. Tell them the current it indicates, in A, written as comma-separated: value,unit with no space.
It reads 2.5,A
